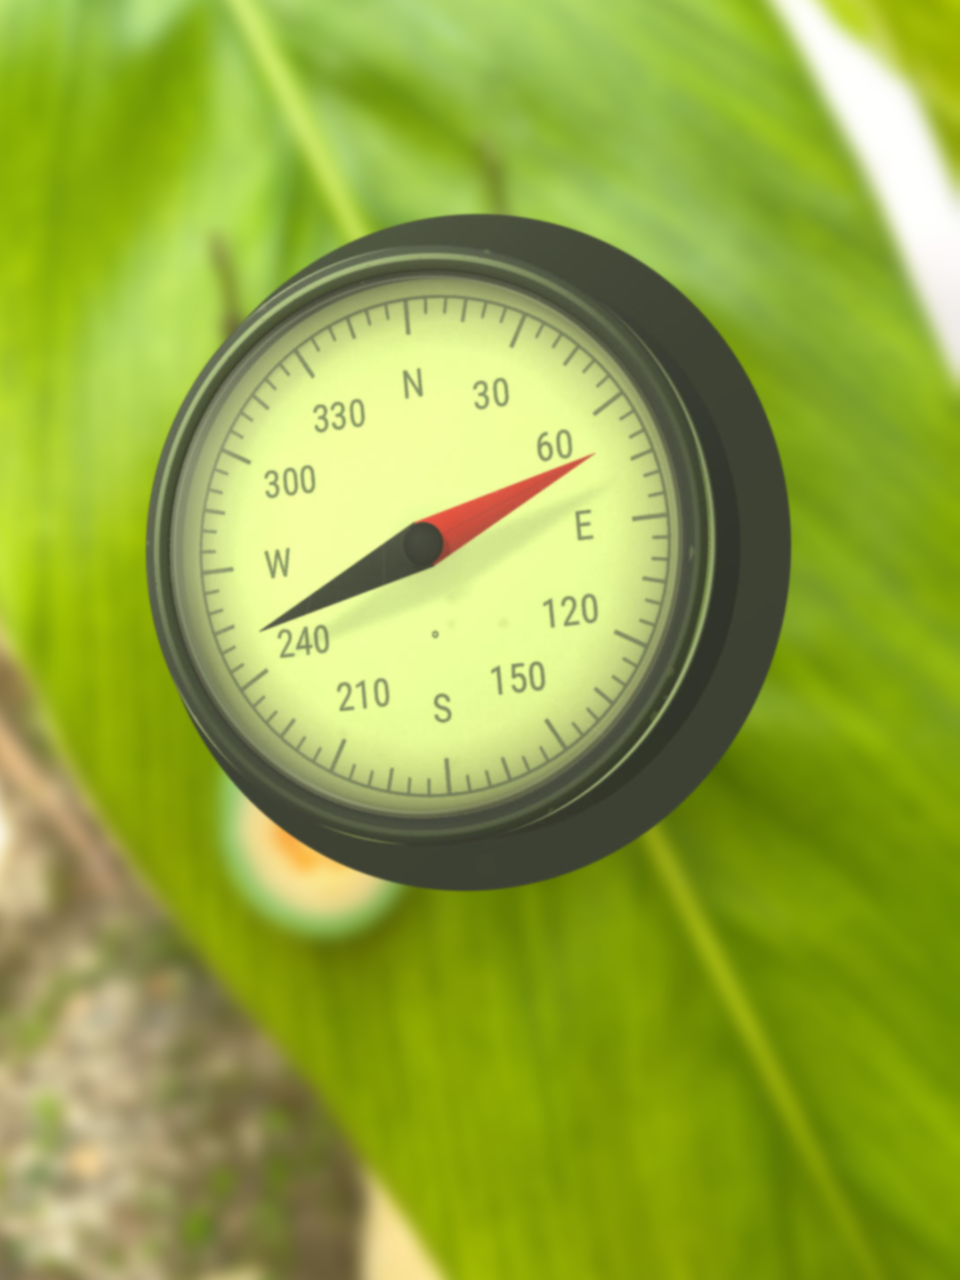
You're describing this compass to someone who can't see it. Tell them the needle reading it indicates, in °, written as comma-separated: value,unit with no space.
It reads 70,°
